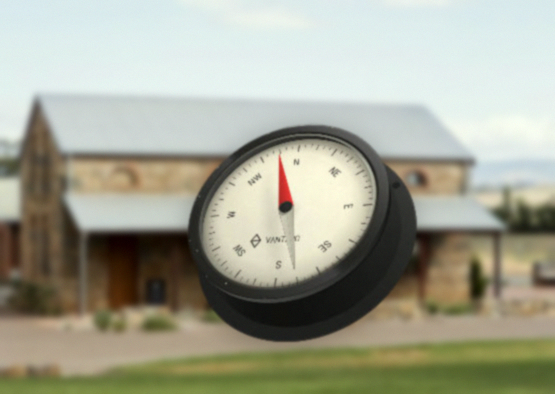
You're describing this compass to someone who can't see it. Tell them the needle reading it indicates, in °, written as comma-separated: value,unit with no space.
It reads 345,°
